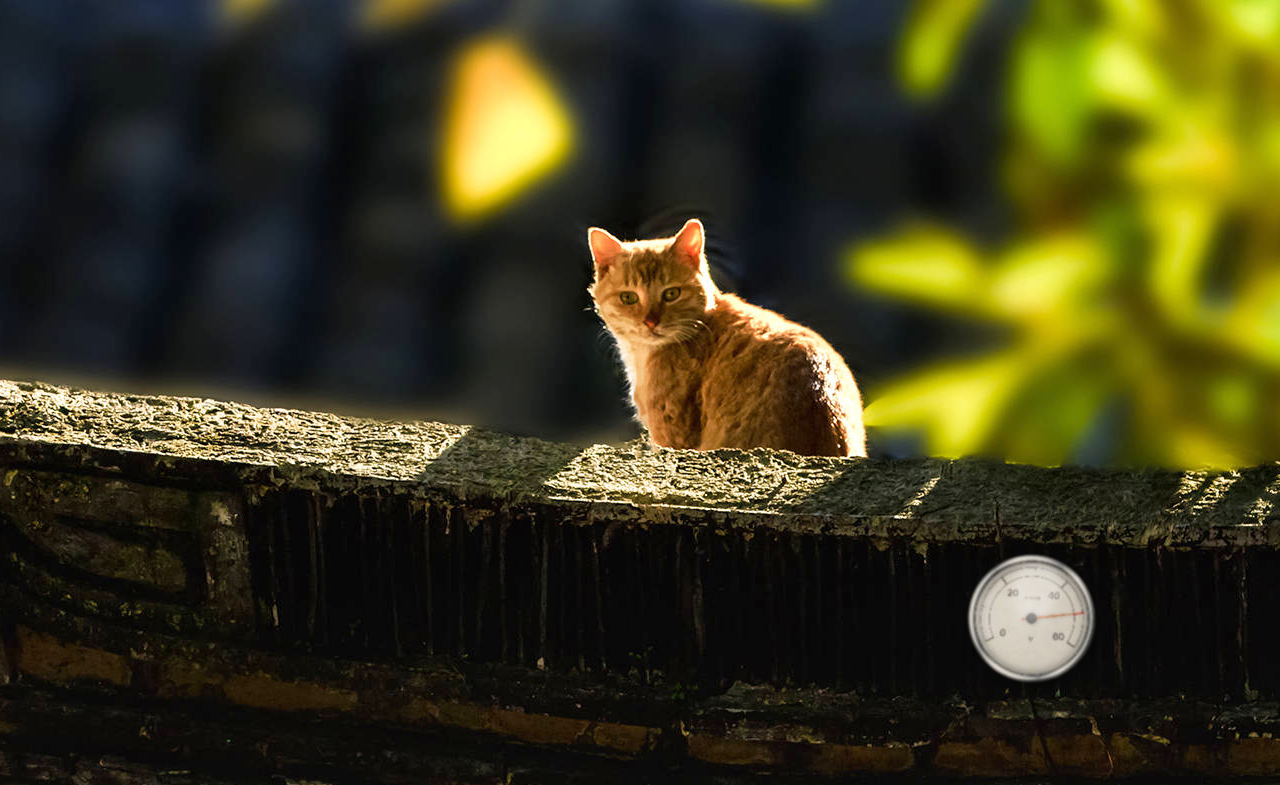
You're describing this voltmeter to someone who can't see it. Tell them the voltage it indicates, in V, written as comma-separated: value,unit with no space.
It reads 50,V
